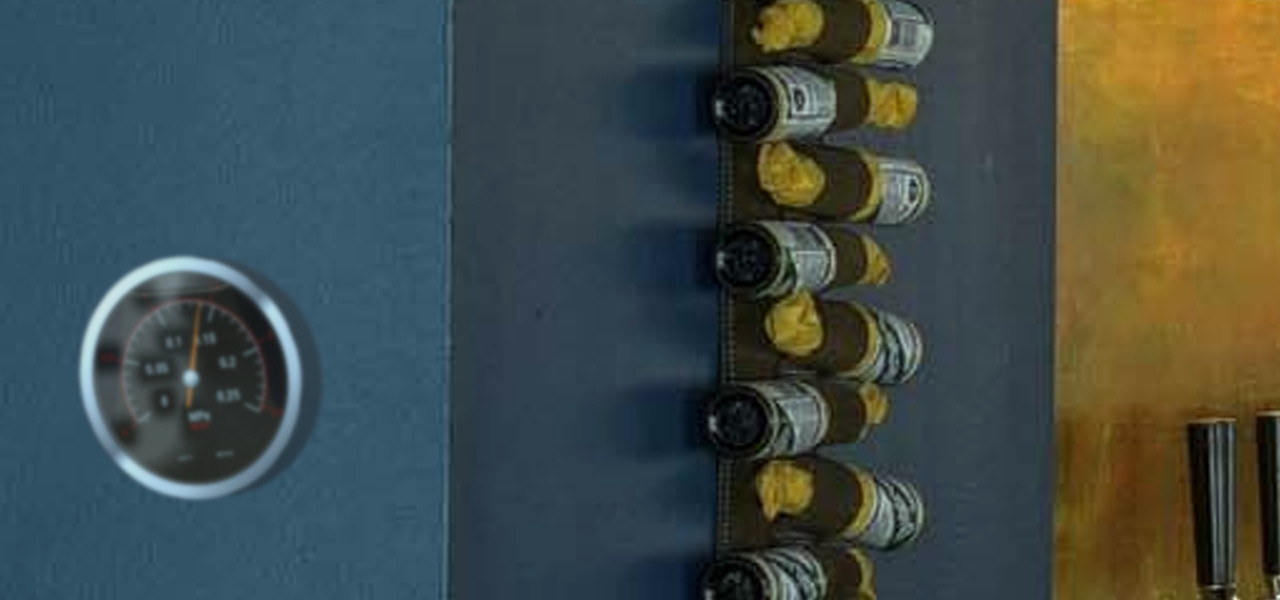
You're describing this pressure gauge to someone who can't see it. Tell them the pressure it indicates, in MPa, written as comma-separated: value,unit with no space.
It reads 0.14,MPa
